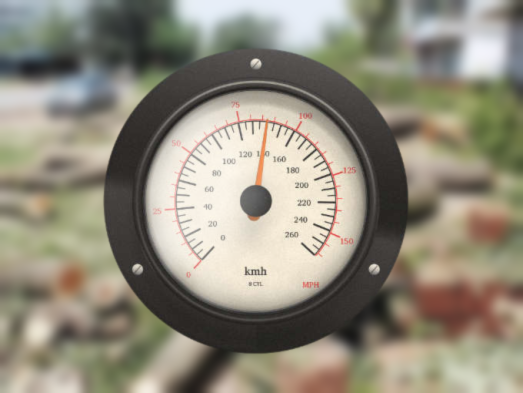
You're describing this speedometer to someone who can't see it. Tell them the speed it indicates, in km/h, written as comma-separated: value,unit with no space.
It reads 140,km/h
